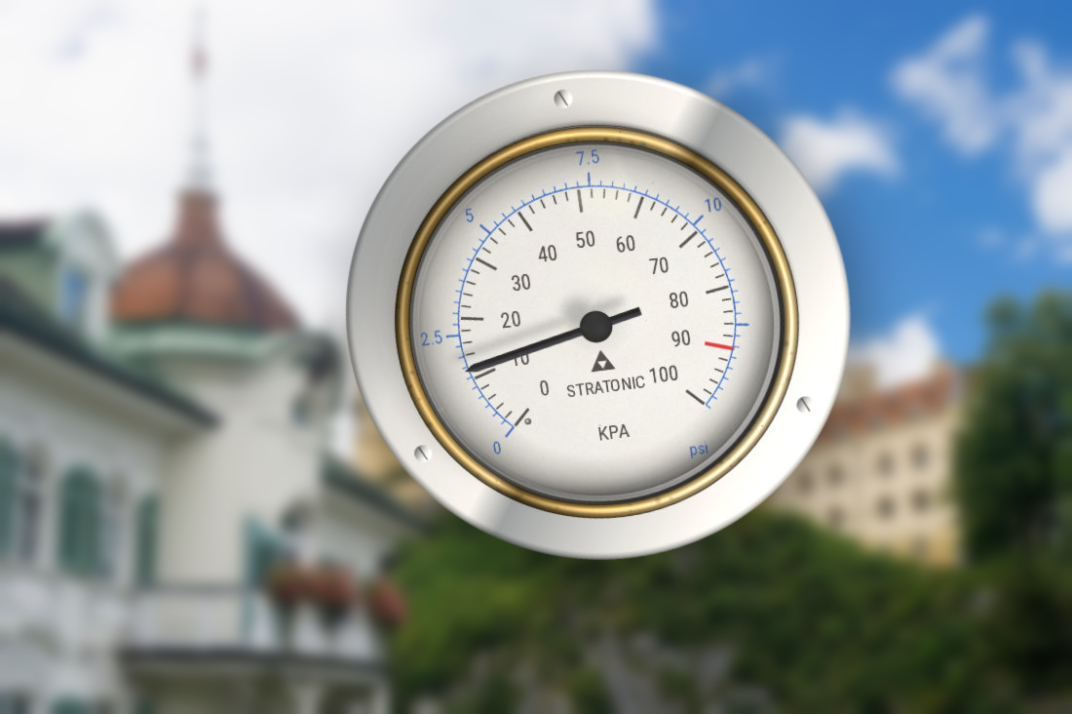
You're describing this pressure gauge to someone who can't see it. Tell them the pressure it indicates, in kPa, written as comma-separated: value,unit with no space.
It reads 12,kPa
